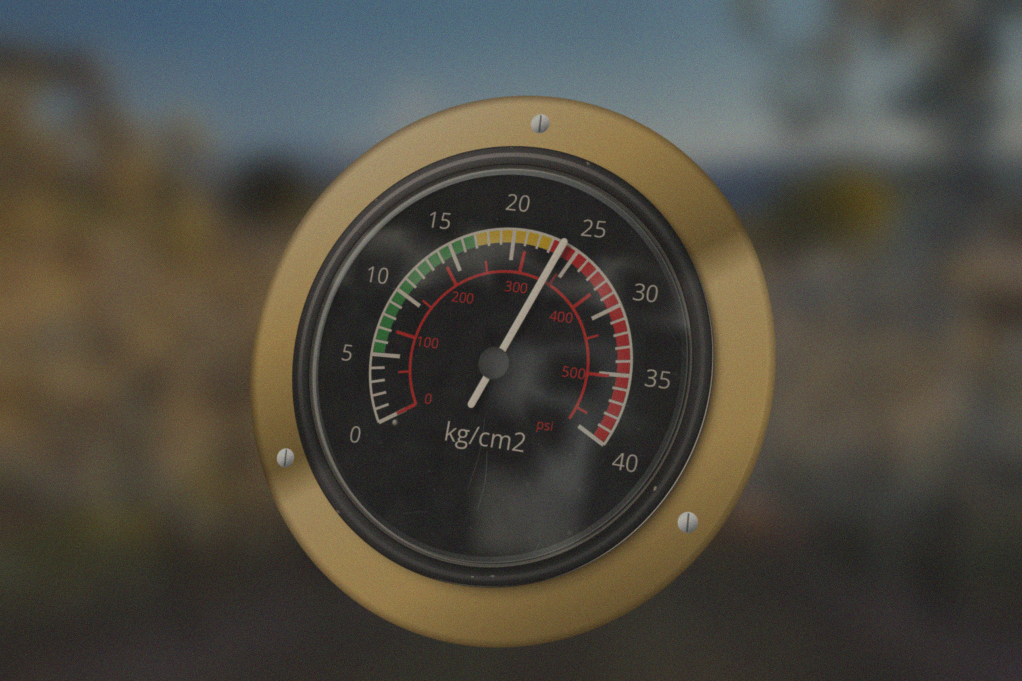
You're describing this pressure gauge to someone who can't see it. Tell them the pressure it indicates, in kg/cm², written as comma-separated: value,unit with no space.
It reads 24,kg/cm²
